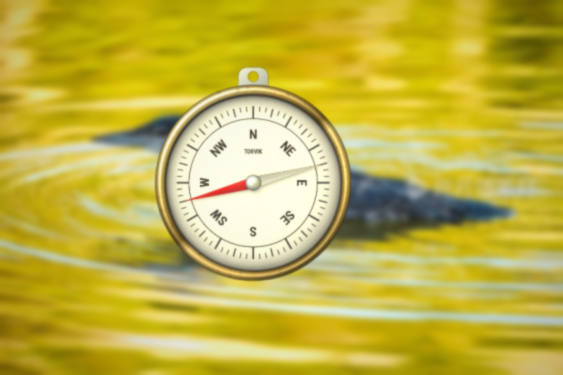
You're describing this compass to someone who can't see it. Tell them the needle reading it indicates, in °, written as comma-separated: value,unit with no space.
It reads 255,°
